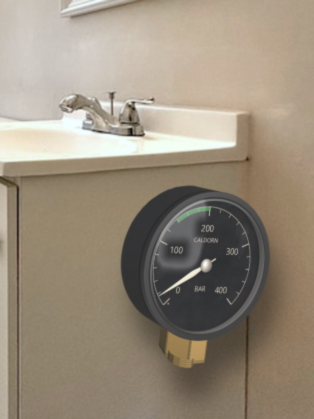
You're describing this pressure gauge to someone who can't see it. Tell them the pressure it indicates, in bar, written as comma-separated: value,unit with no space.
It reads 20,bar
